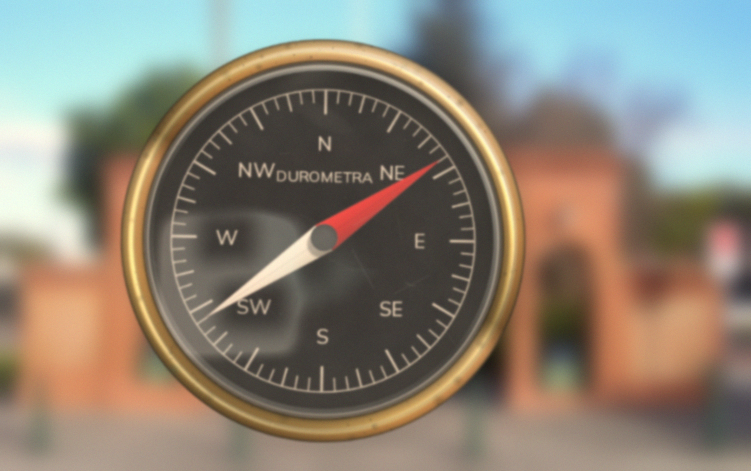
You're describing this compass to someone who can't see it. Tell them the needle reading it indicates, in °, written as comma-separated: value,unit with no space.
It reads 55,°
